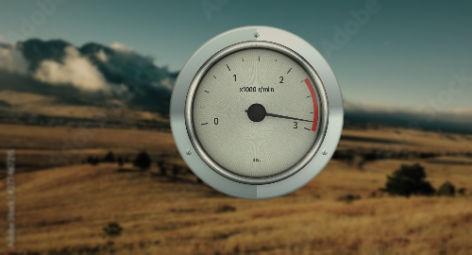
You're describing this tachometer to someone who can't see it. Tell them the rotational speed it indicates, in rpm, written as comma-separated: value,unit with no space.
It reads 2875,rpm
